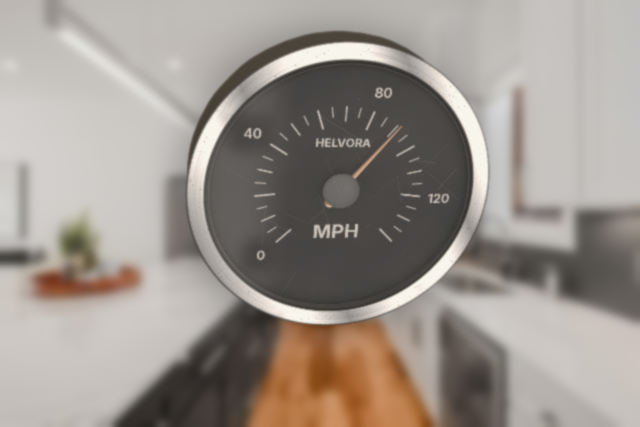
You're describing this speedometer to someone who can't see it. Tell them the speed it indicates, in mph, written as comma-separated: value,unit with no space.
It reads 90,mph
